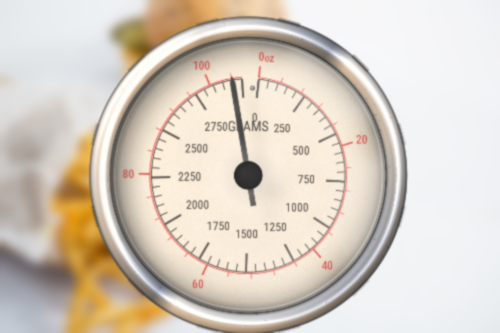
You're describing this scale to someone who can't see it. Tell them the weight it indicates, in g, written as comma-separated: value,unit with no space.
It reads 2950,g
